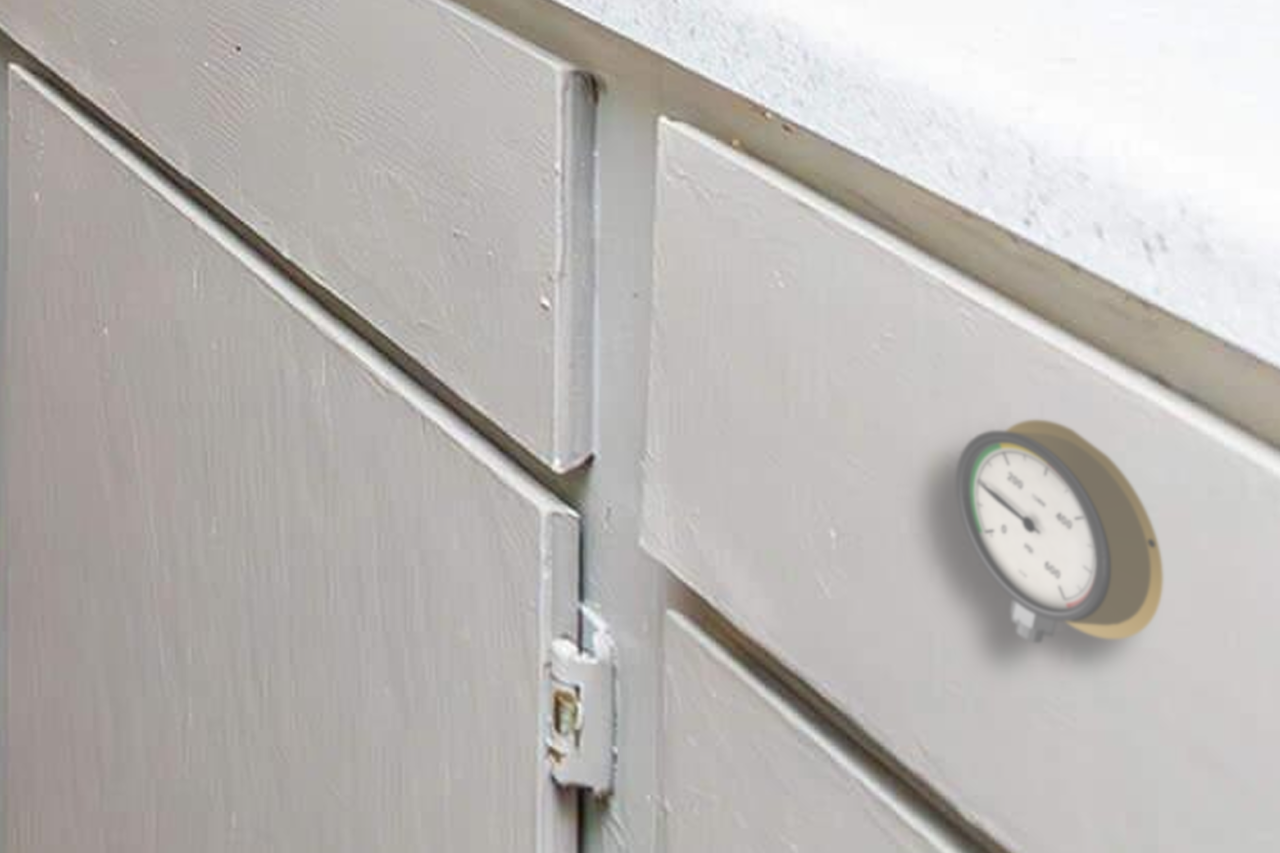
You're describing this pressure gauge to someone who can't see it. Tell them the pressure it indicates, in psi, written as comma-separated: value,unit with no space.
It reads 100,psi
